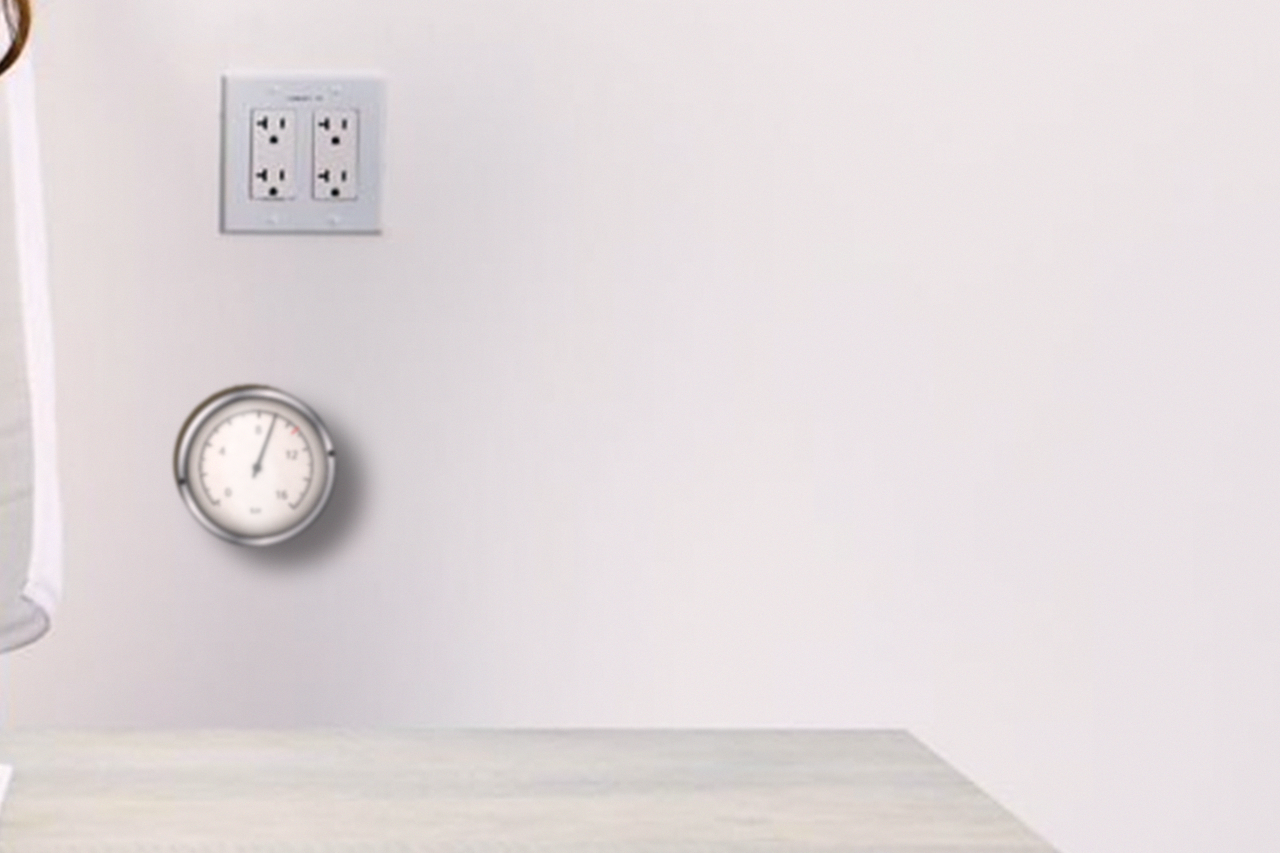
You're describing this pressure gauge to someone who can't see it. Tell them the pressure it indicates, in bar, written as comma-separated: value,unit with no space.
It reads 9,bar
